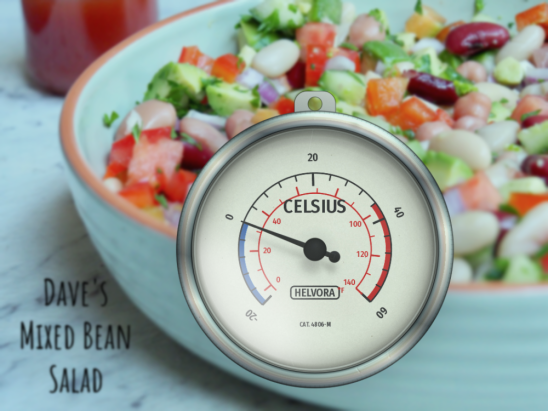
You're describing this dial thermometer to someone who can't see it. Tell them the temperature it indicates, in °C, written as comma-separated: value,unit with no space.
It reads 0,°C
